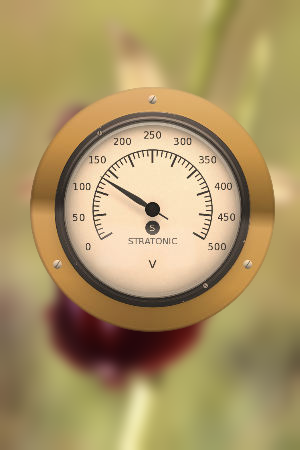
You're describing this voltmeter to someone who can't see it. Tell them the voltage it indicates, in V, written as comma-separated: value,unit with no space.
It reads 130,V
